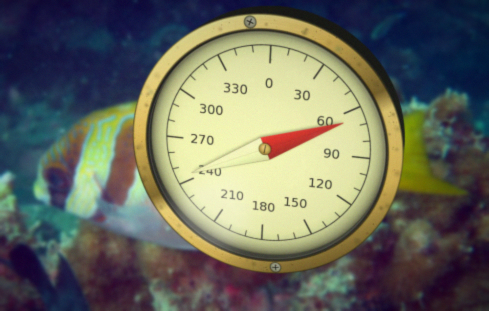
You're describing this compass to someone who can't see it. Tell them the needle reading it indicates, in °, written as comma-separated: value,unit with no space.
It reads 65,°
